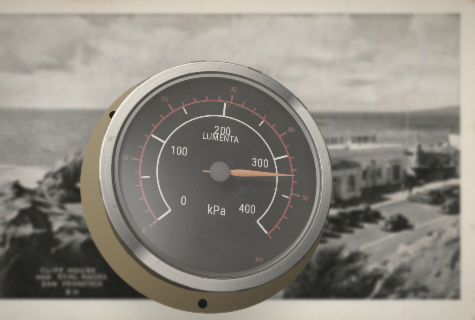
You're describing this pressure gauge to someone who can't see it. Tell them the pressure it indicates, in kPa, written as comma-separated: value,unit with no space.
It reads 325,kPa
